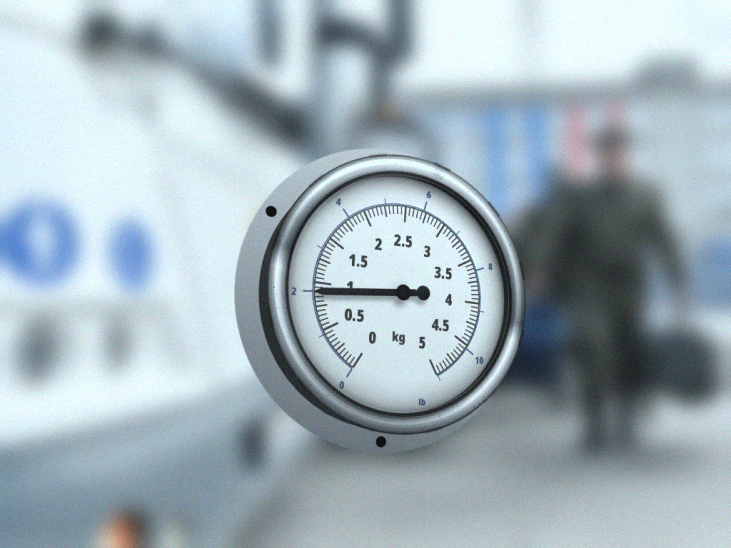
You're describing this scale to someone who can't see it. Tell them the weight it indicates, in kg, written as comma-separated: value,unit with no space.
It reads 0.9,kg
